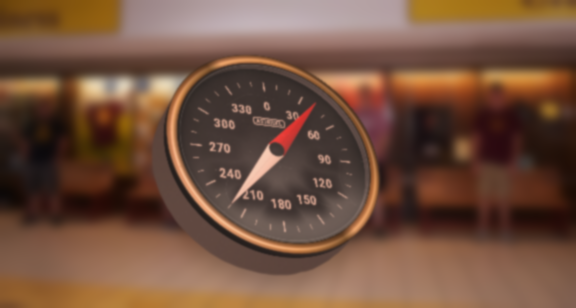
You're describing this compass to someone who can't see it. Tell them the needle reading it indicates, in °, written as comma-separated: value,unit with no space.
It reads 40,°
